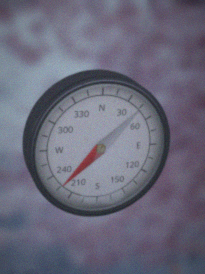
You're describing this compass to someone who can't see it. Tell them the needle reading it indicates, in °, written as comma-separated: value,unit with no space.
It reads 225,°
